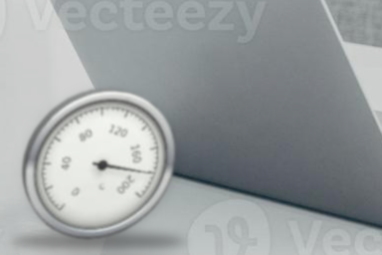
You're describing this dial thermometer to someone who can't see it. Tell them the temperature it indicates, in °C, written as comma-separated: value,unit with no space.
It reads 180,°C
